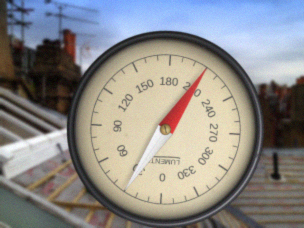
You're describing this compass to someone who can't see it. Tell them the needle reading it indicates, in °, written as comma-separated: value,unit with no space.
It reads 210,°
